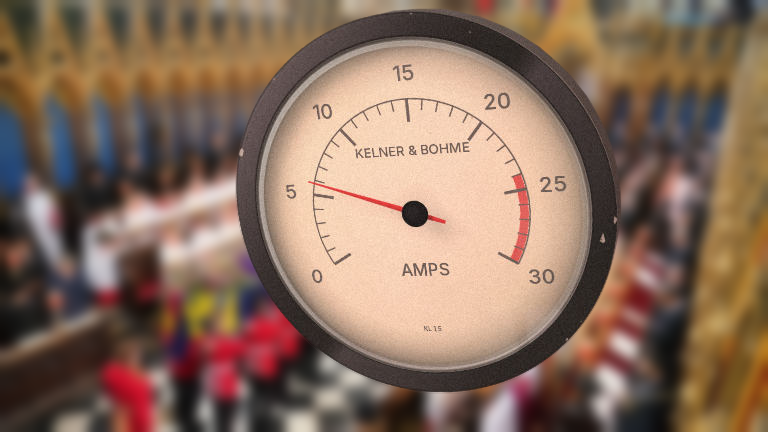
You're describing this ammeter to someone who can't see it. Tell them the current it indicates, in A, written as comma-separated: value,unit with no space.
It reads 6,A
